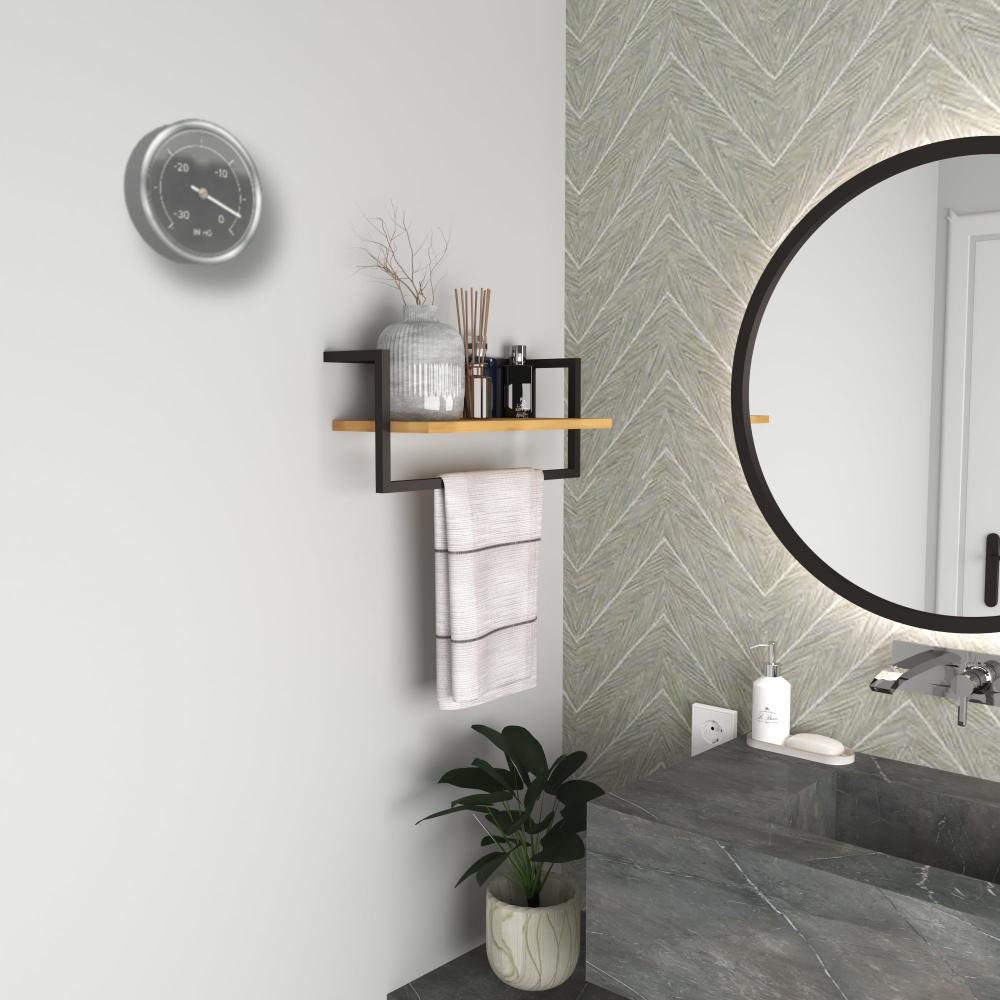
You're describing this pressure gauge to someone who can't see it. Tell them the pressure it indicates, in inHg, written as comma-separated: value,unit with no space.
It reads -2.5,inHg
